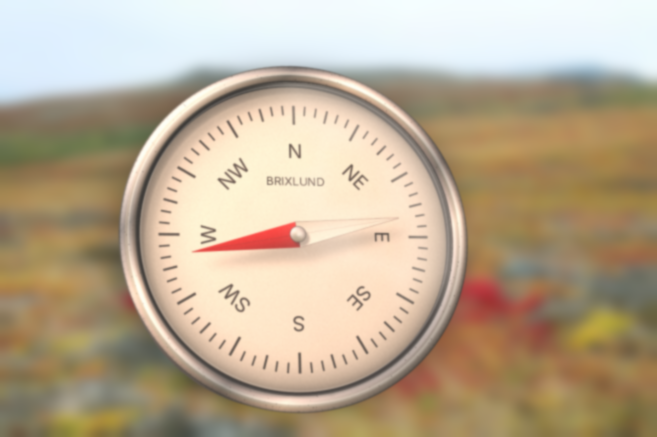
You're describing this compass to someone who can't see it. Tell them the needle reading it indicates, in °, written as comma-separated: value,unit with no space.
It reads 260,°
